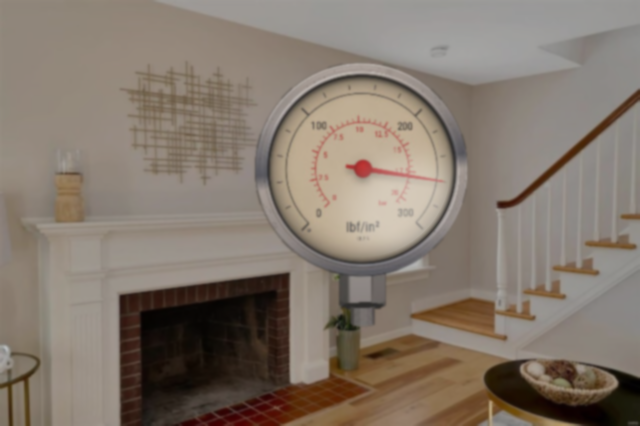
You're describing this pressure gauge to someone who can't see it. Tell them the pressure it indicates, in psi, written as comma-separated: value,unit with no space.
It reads 260,psi
